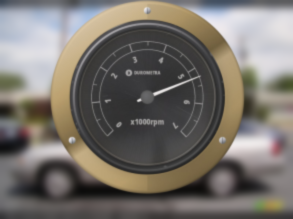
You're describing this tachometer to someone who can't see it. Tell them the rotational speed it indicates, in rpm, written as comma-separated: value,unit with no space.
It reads 5250,rpm
